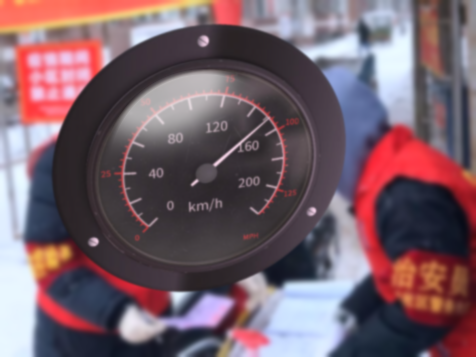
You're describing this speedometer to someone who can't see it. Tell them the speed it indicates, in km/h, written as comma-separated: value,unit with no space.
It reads 150,km/h
